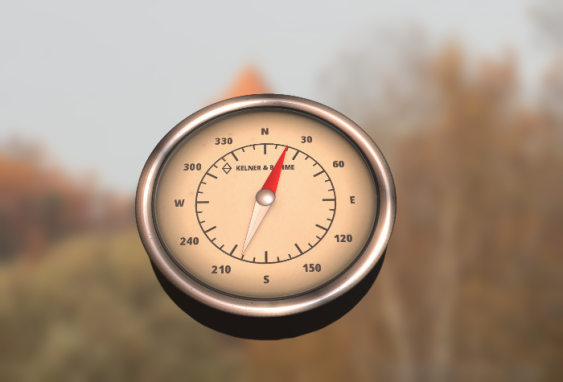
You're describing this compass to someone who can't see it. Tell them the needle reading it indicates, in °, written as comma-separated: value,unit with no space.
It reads 20,°
